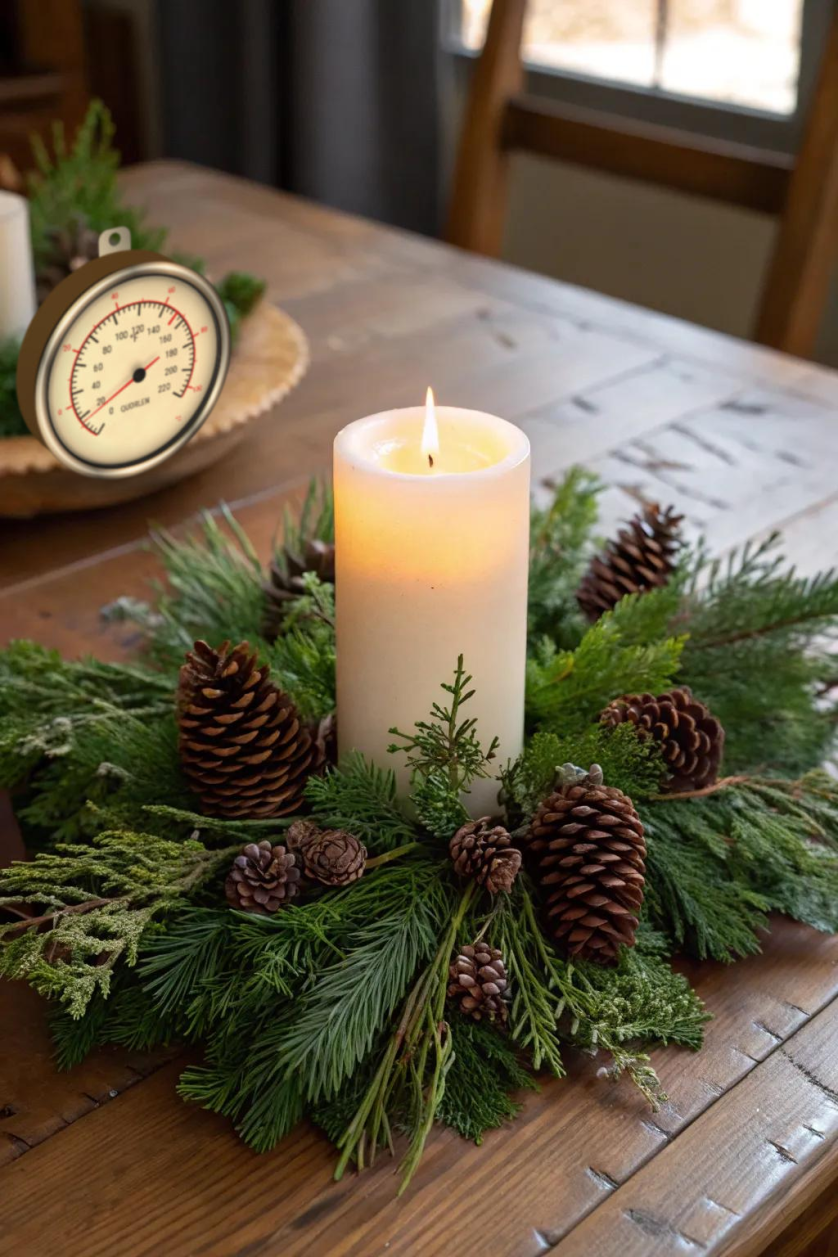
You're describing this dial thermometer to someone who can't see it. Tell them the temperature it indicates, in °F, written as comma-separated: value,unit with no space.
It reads 20,°F
